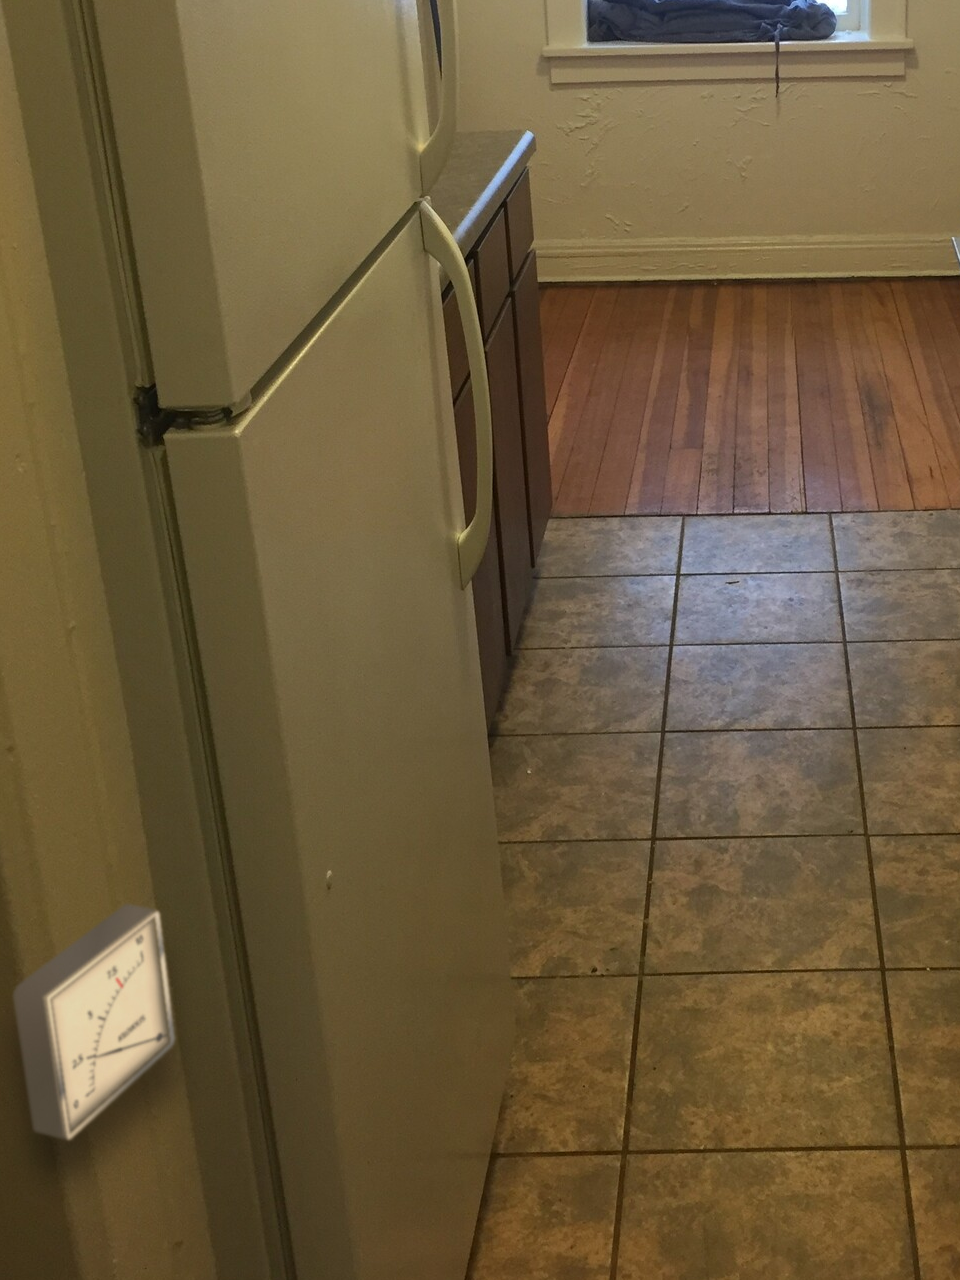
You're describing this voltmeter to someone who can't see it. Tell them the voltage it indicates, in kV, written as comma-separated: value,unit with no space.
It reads 2.5,kV
